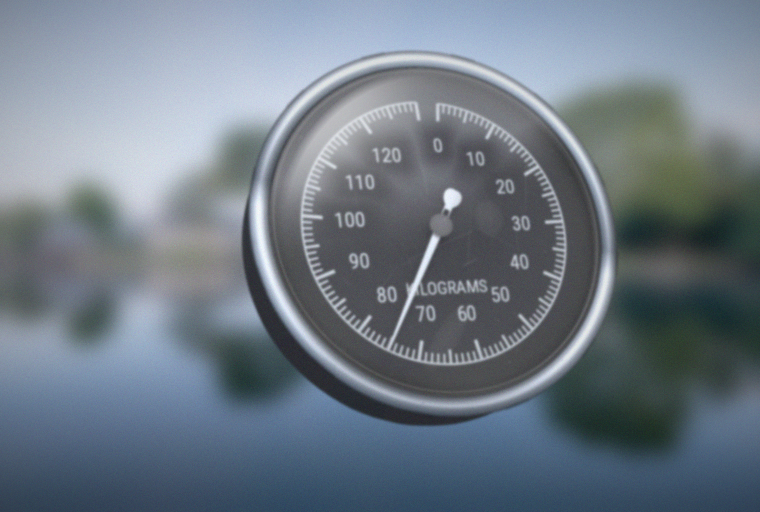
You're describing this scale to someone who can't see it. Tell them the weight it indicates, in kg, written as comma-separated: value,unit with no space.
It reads 75,kg
